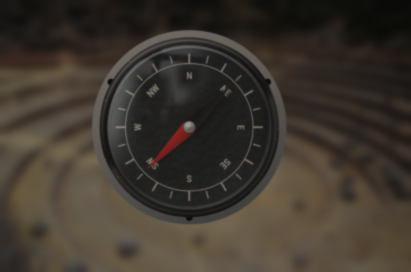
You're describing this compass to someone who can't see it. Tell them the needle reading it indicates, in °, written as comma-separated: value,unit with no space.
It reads 225,°
